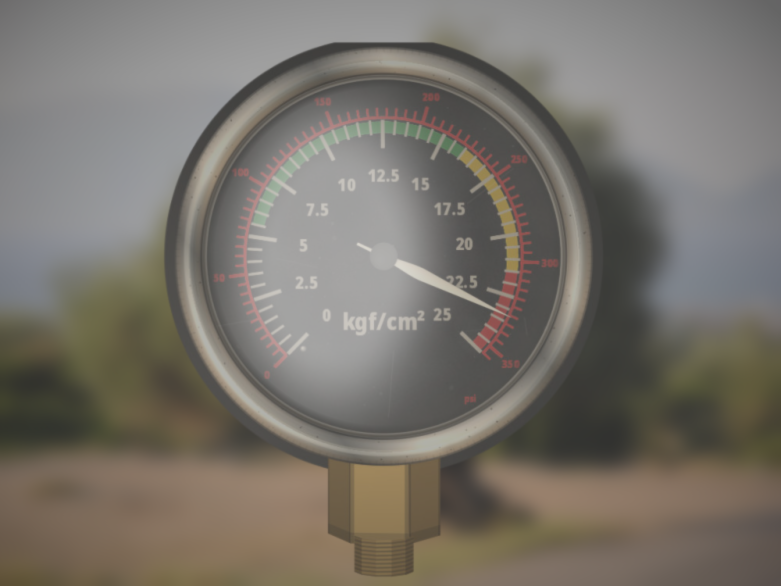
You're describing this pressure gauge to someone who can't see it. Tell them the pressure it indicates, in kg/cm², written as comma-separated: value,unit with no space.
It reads 23.25,kg/cm²
